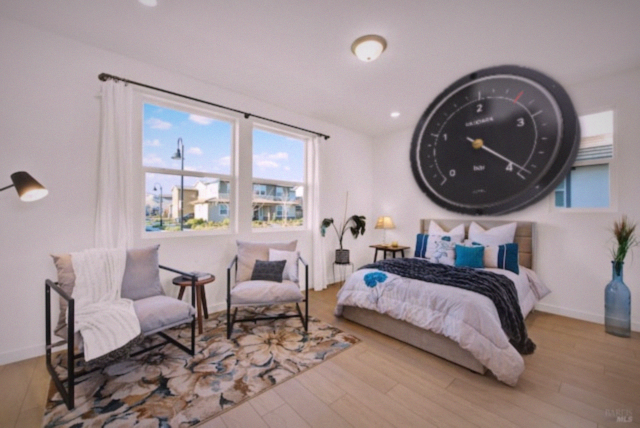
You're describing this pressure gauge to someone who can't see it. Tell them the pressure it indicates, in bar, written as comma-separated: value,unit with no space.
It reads 3.9,bar
